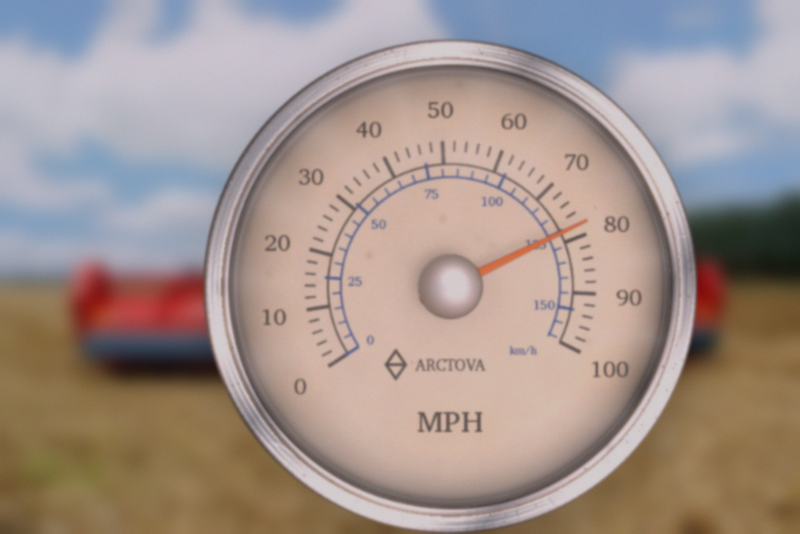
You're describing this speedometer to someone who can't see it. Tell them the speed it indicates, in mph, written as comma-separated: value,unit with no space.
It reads 78,mph
